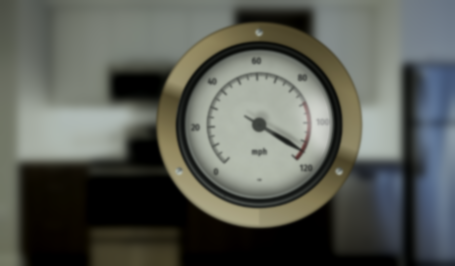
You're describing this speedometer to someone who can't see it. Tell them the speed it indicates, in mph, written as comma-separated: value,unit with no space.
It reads 115,mph
